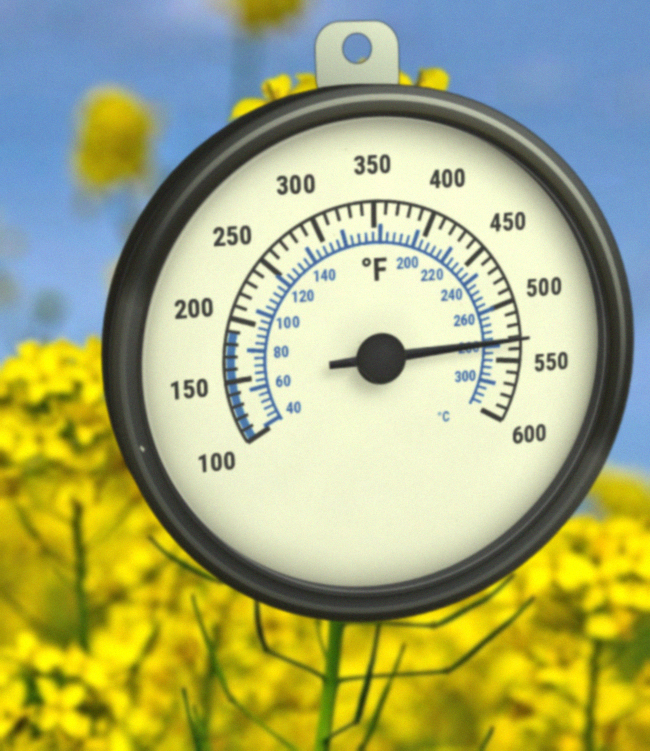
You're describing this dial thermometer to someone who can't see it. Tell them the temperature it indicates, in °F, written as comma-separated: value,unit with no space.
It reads 530,°F
